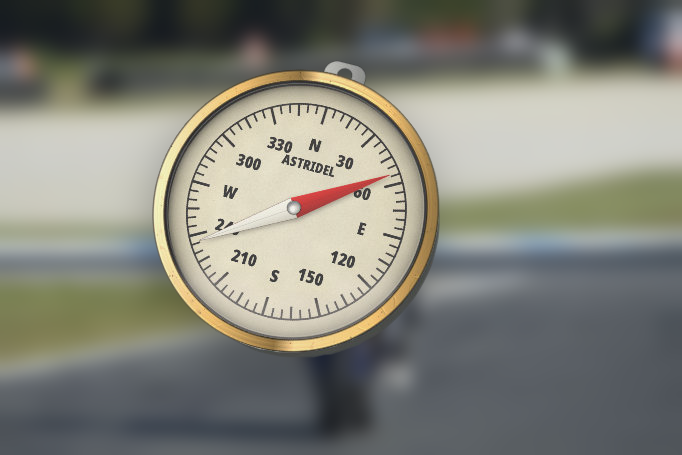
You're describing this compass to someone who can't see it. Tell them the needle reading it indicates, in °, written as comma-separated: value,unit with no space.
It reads 55,°
